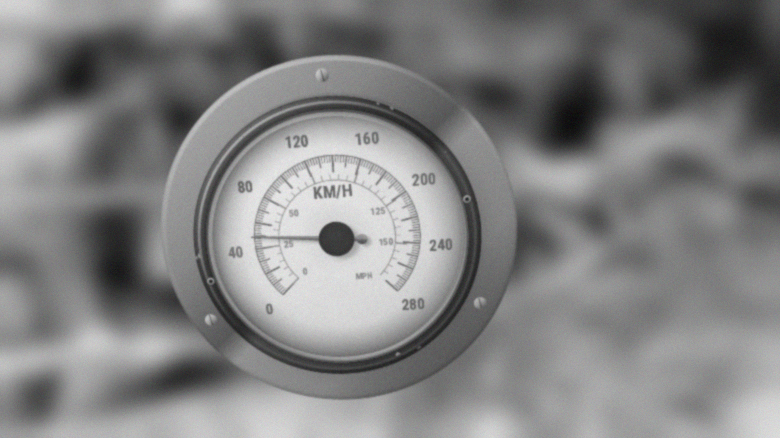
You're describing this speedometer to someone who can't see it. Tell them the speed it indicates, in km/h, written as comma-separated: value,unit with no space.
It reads 50,km/h
